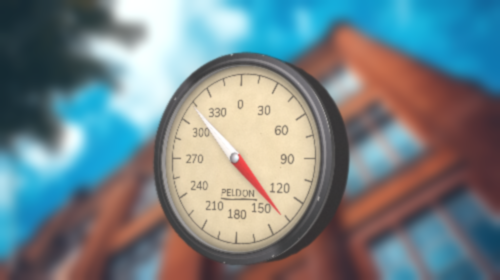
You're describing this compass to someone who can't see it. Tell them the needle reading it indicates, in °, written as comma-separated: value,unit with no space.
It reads 135,°
